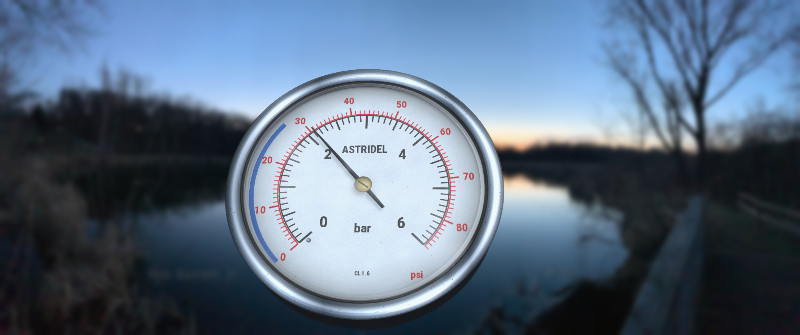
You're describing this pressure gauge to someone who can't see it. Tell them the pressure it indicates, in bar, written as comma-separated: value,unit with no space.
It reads 2.1,bar
